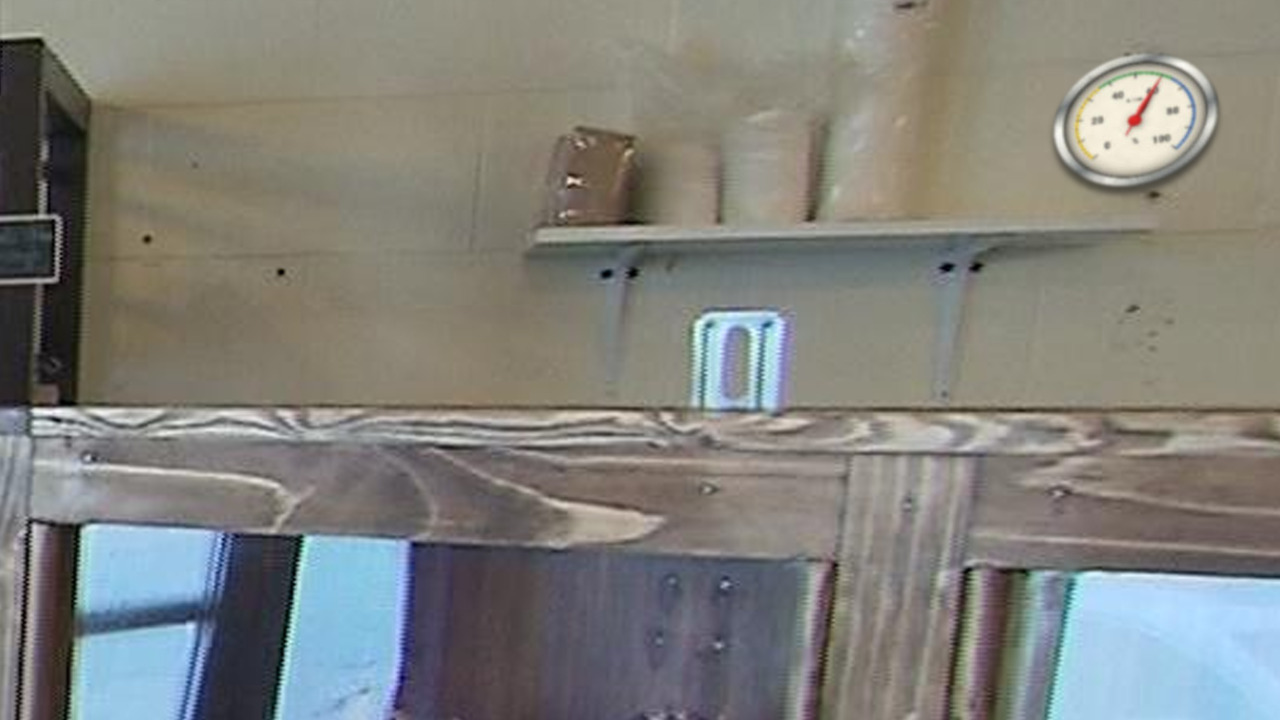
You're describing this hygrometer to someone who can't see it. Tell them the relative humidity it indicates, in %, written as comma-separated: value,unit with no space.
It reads 60,%
